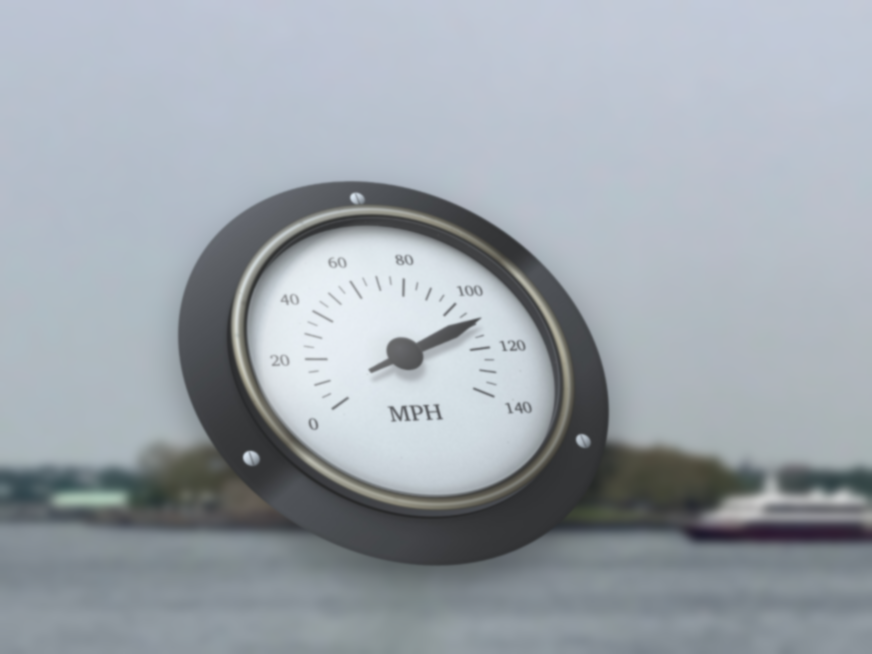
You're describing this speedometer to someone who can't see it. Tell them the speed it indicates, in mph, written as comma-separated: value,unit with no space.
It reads 110,mph
